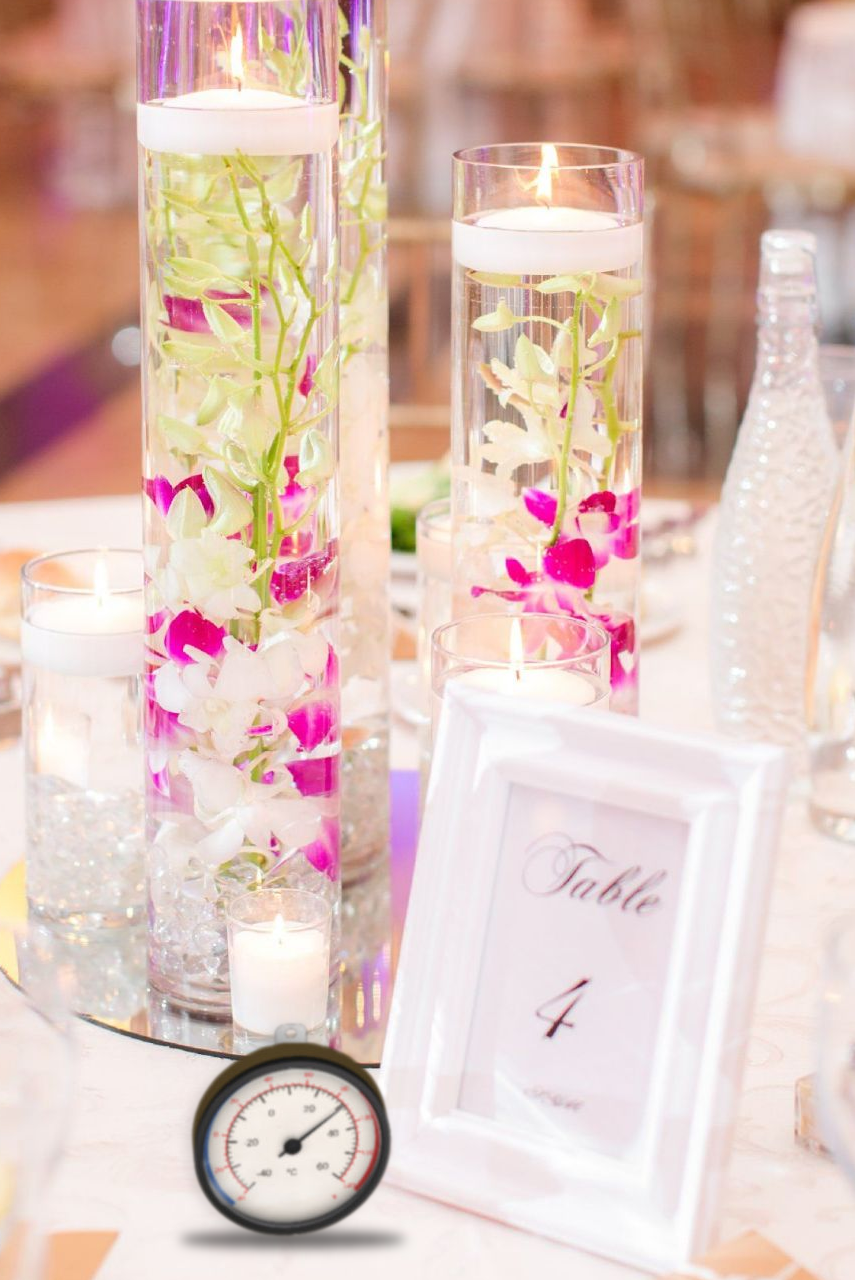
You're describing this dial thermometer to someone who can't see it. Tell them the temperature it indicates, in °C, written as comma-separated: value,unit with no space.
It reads 30,°C
